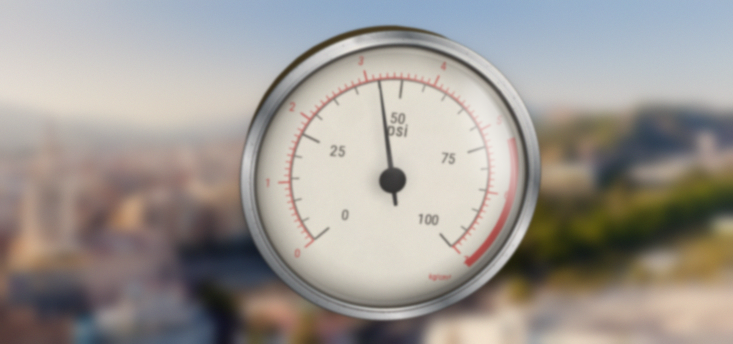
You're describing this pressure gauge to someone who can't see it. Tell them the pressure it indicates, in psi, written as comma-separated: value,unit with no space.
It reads 45,psi
